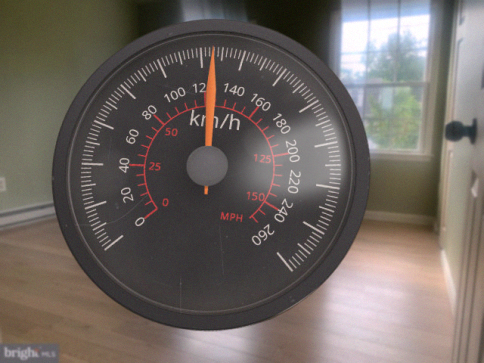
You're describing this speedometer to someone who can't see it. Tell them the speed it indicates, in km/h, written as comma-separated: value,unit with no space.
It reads 126,km/h
